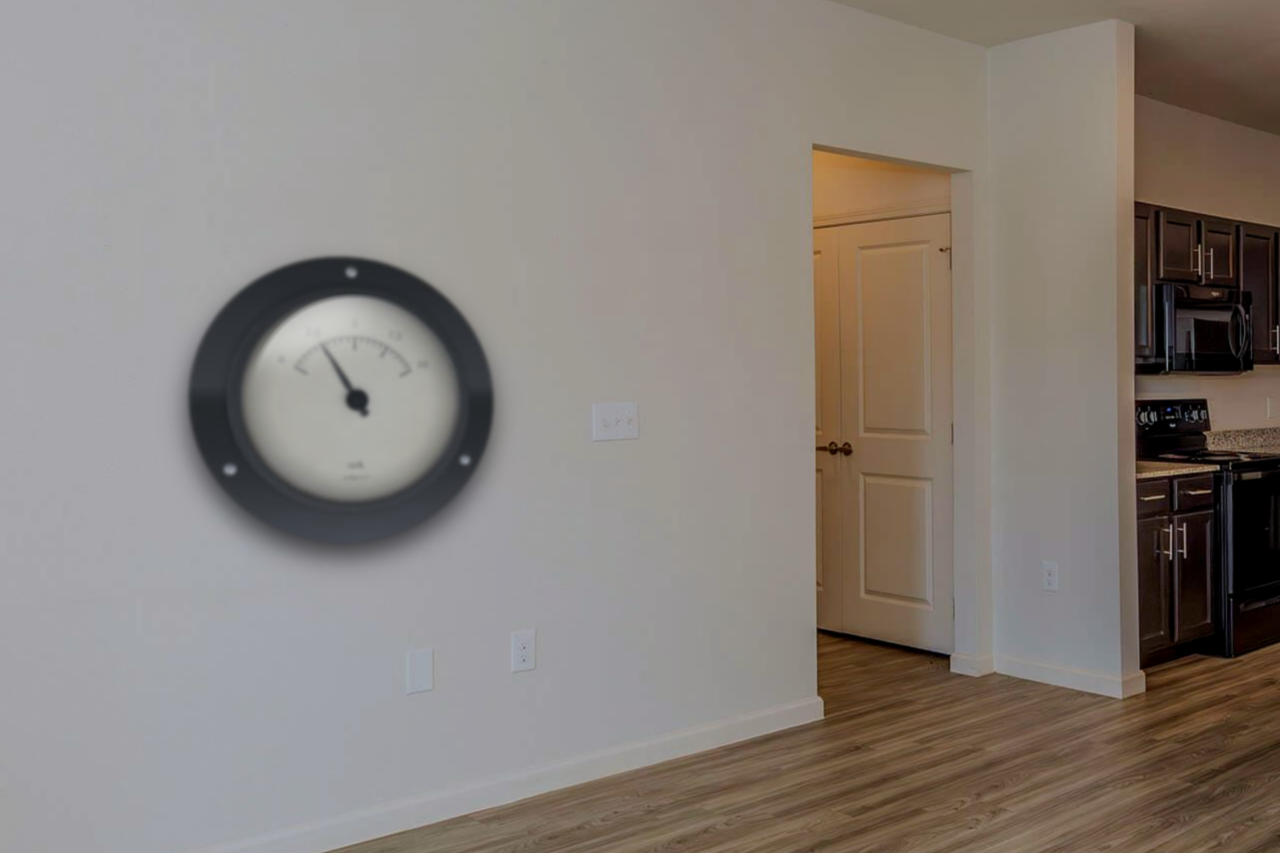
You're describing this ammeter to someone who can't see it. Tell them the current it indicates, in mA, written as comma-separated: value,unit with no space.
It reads 2.5,mA
